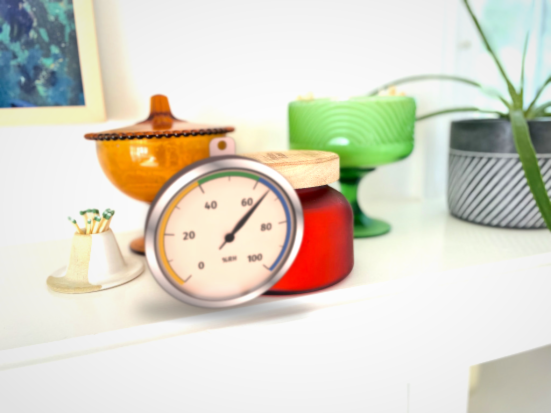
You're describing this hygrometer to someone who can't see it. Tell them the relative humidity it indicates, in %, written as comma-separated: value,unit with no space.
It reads 65,%
